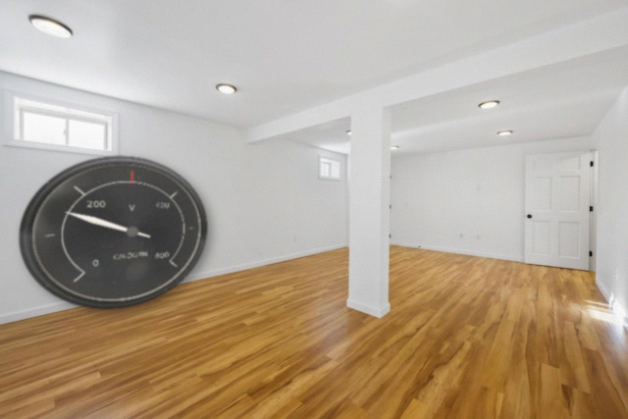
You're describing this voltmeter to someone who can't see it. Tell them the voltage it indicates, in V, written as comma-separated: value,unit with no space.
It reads 150,V
